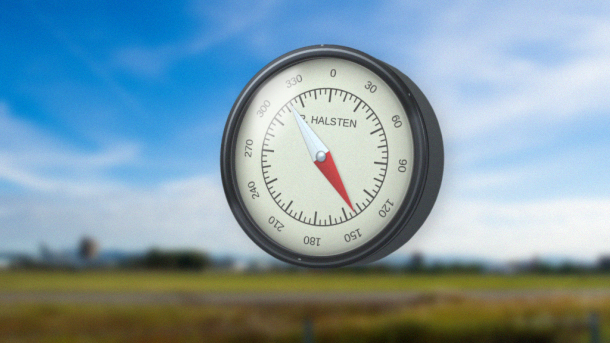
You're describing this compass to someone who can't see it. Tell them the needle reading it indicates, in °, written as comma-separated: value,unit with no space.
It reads 140,°
